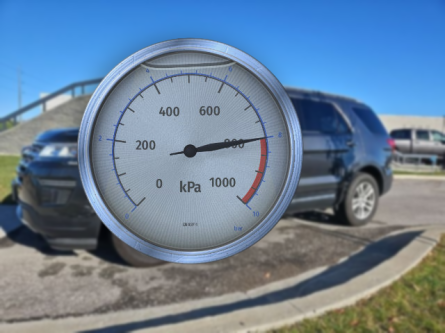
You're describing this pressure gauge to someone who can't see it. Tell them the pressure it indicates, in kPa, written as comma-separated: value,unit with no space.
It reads 800,kPa
